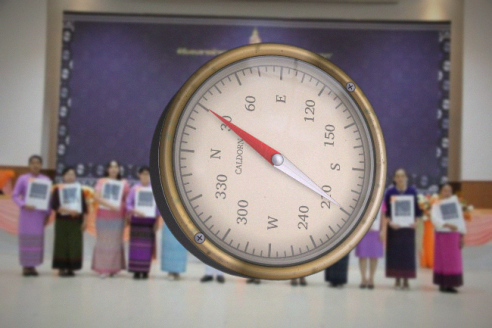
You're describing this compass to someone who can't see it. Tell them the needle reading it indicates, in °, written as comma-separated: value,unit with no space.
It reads 30,°
